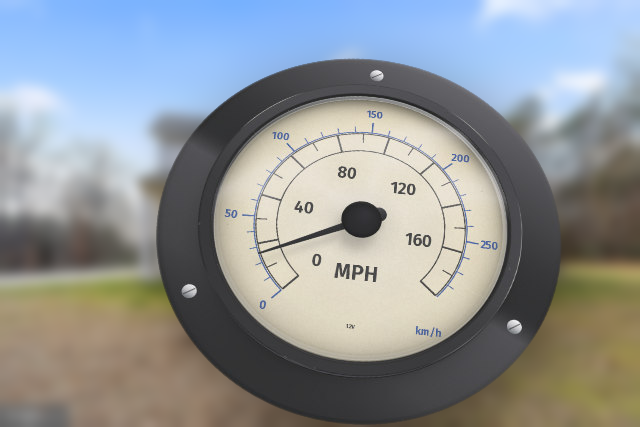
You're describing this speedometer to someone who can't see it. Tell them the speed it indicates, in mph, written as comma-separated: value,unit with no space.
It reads 15,mph
